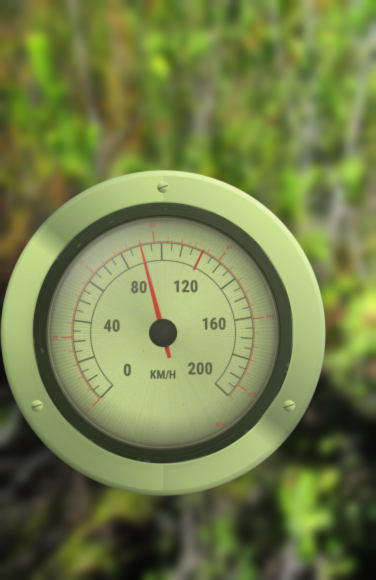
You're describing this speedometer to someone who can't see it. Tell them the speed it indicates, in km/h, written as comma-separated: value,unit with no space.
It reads 90,km/h
